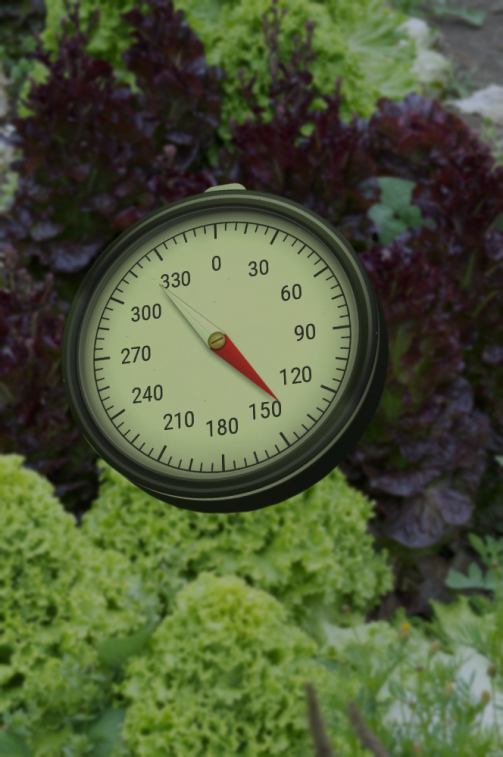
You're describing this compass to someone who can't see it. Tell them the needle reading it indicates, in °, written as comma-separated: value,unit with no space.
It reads 140,°
